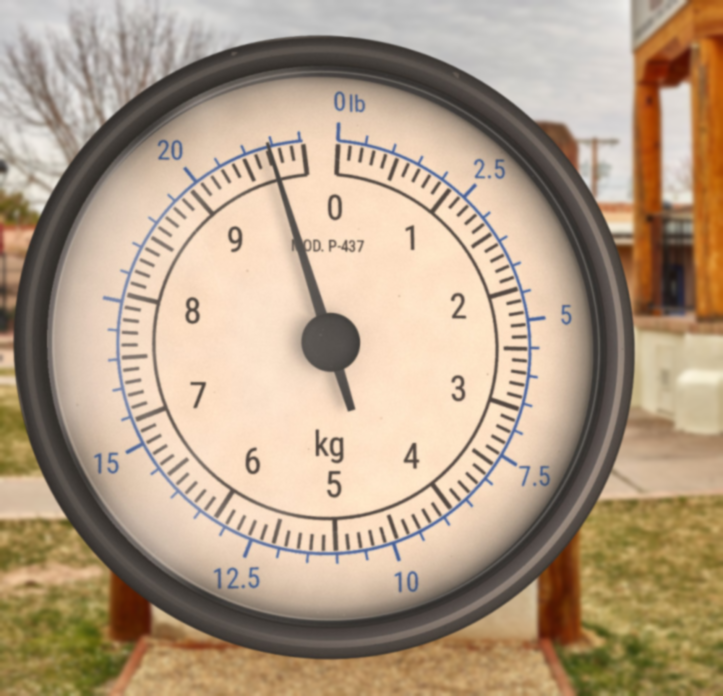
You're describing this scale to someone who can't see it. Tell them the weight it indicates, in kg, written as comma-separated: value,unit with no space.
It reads 9.7,kg
